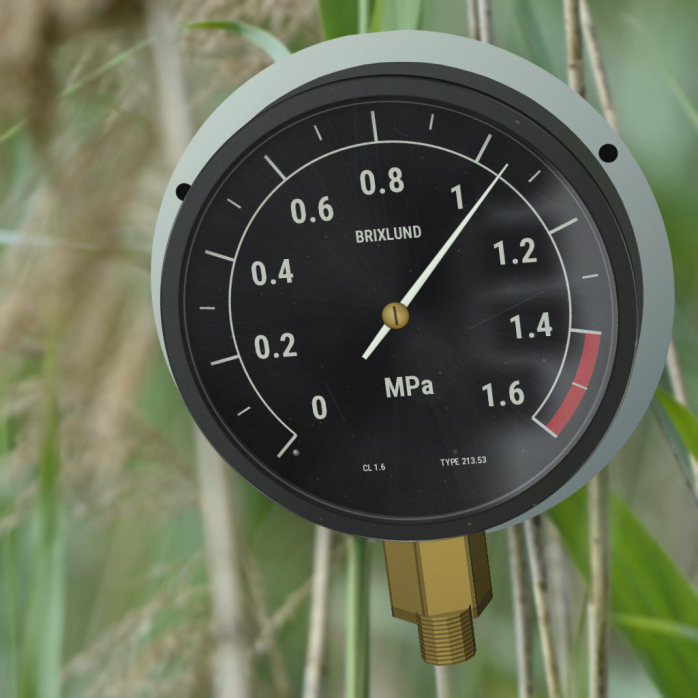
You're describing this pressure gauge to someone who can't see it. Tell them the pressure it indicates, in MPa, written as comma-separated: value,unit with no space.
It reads 1.05,MPa
